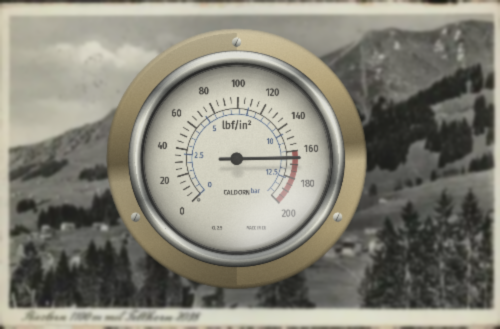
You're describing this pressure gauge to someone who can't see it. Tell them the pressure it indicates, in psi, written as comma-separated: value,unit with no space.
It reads 165,psi
